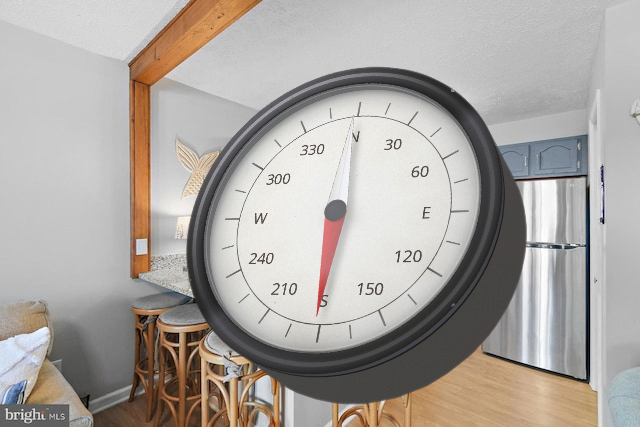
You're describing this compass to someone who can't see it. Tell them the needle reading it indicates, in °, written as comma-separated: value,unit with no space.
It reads 180,°
